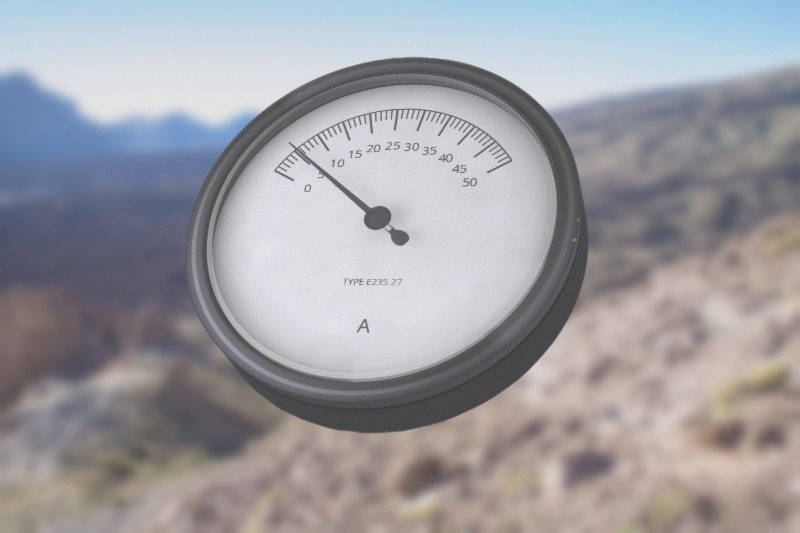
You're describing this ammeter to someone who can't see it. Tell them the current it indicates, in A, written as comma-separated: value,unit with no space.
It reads 5,A
